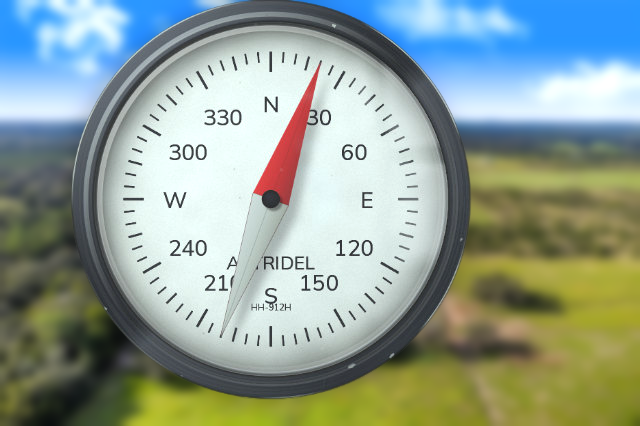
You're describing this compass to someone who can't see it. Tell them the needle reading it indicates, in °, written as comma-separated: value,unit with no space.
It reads 20,°
